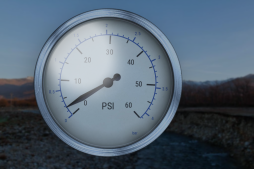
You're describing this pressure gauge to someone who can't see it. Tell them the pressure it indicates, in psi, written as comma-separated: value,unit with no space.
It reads 2.5,psi
